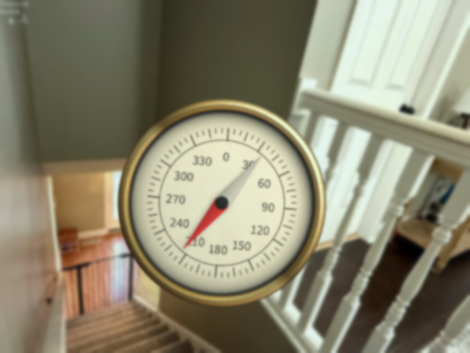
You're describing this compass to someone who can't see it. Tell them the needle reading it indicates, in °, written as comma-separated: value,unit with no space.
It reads 215,°
